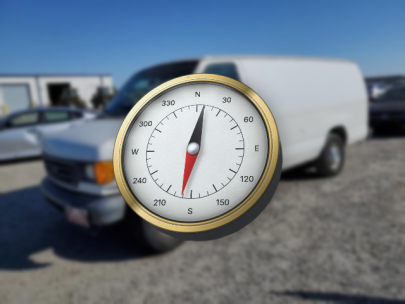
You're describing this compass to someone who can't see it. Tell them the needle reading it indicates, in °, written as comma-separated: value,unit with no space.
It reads 190,°
